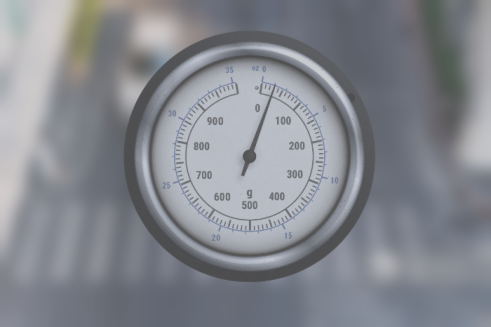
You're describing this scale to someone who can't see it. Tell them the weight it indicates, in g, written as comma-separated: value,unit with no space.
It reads 30,g
